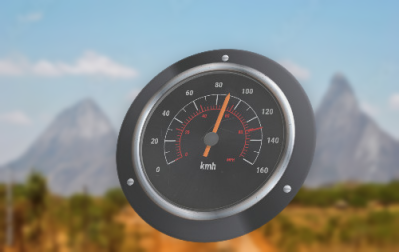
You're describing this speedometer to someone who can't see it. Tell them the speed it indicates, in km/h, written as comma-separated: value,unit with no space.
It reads 90,km/h
